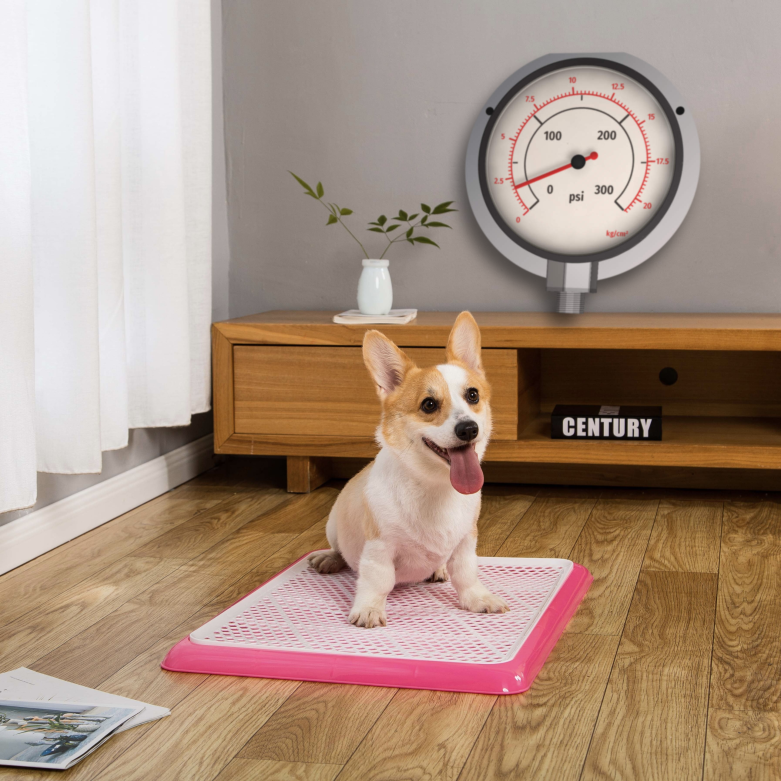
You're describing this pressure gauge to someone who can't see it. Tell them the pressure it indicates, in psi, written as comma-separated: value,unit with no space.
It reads 25,psi
